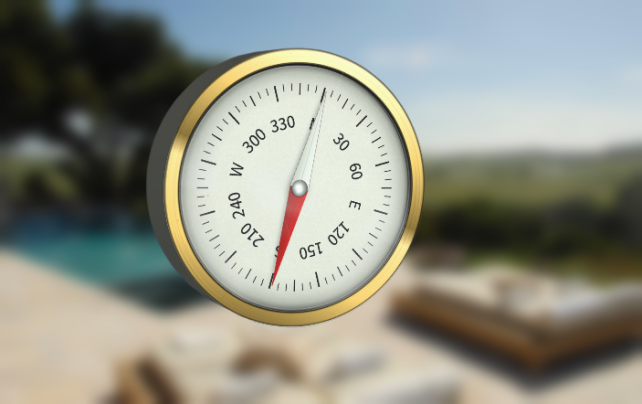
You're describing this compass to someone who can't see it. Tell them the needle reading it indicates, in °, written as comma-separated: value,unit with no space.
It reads 180,°
